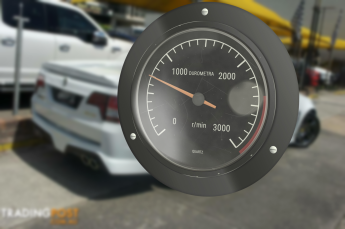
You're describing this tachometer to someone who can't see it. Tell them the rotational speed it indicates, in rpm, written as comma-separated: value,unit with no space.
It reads 700,rpm
